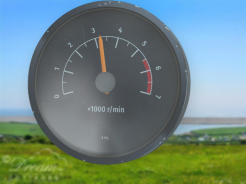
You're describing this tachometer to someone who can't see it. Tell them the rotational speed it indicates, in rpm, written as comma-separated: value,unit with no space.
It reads 3250,rpm
